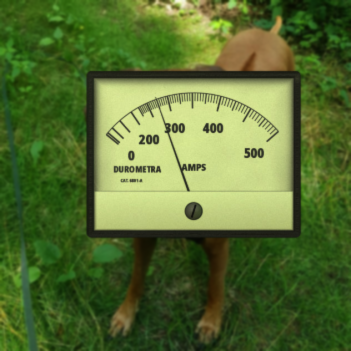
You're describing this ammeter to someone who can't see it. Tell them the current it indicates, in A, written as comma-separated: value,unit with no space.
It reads 275,A
